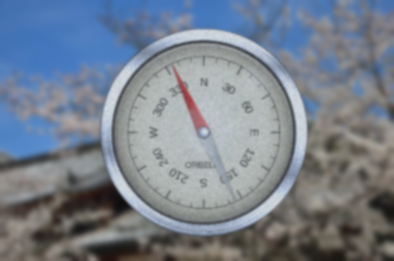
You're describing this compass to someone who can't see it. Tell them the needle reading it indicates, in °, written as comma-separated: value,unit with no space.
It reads 335,°
